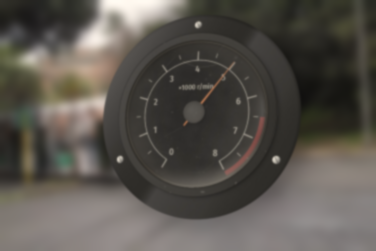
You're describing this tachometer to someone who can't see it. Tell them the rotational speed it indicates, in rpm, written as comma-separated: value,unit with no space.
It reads 5000,rpm
